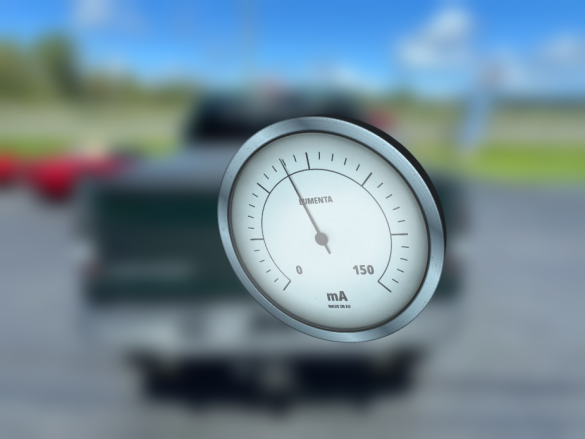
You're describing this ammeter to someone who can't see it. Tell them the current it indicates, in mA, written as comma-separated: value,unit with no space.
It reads 65,mA
